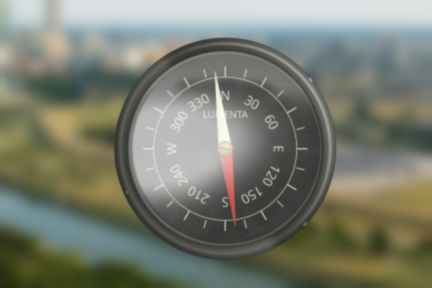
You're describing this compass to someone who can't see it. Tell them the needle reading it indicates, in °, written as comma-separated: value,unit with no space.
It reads 172.5,°
